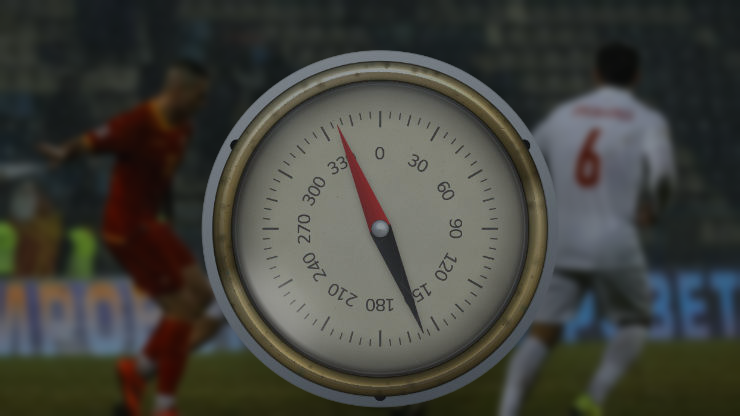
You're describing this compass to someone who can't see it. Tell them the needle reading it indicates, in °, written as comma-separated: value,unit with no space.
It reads 337.5,°
